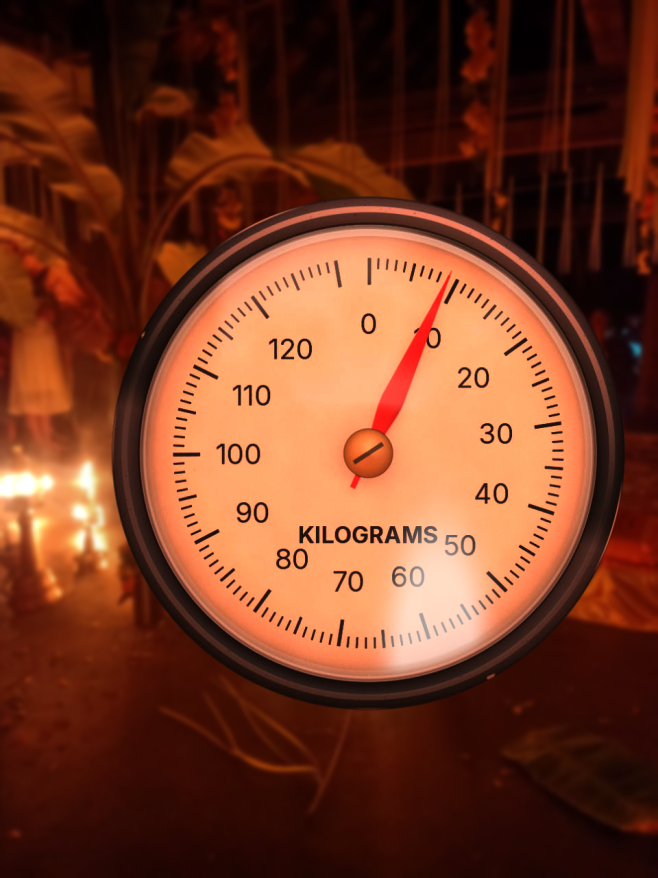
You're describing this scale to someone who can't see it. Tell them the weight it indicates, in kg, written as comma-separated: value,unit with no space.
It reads 9,kg
